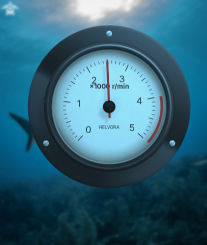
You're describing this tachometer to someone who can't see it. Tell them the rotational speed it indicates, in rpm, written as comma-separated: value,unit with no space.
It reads 2500,rpm
